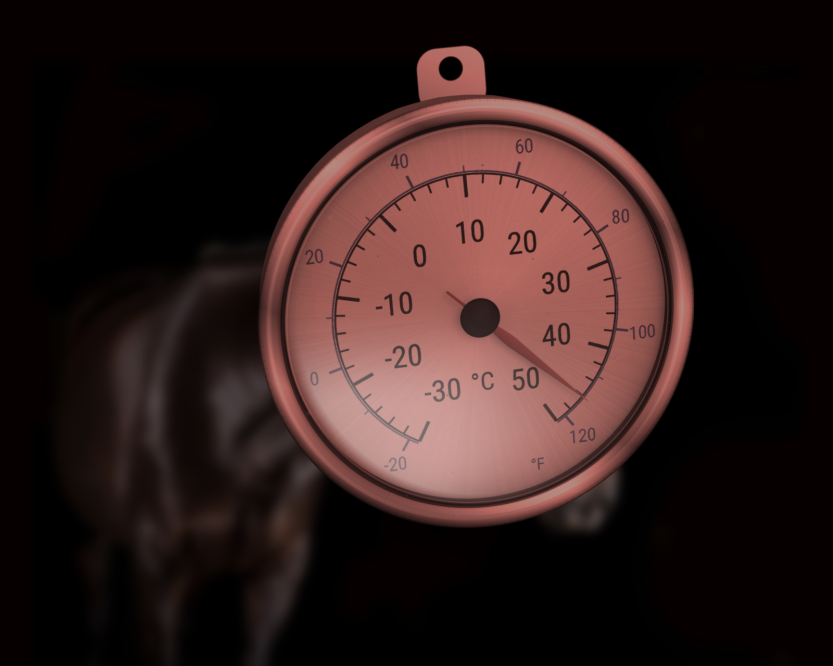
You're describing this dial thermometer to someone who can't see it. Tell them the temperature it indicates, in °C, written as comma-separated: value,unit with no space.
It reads 46,°C
